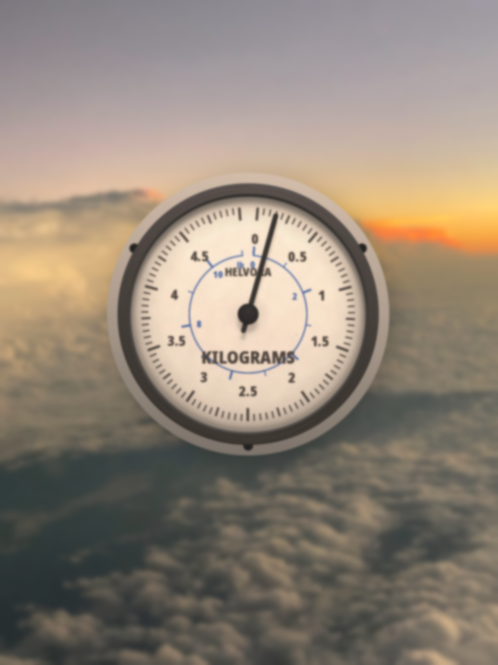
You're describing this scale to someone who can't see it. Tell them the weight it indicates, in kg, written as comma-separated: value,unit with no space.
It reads 0.15,kg
